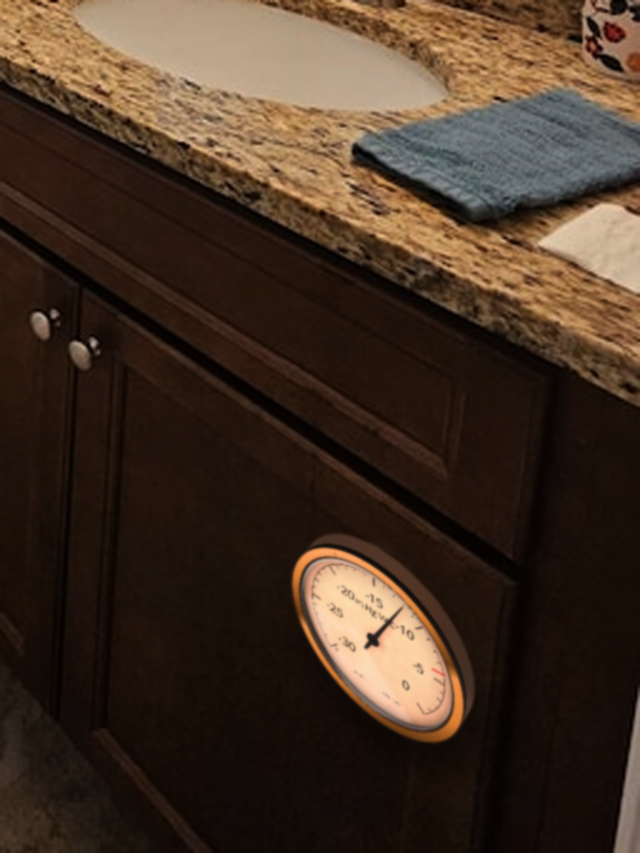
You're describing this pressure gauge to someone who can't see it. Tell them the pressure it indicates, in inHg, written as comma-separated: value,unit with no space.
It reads -12,inHg
